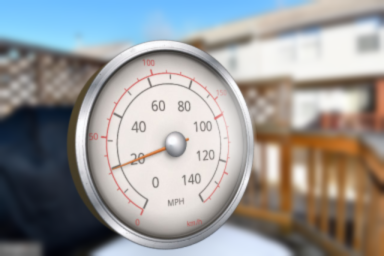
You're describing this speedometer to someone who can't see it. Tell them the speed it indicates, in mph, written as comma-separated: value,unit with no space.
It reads 20,mph
